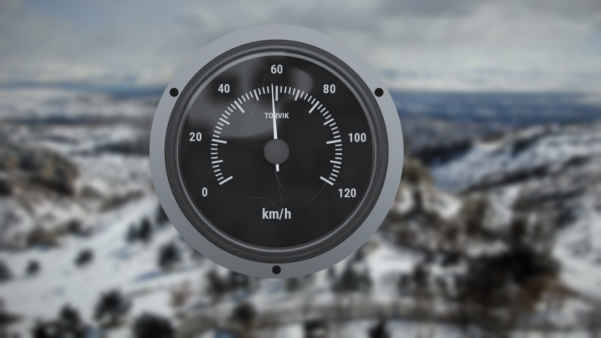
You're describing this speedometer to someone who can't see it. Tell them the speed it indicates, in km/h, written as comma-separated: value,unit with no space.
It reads 58,km/h
